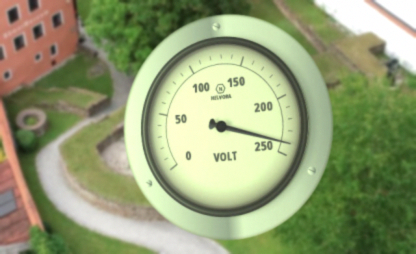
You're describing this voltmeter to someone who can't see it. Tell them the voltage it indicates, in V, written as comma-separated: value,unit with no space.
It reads 240,V
